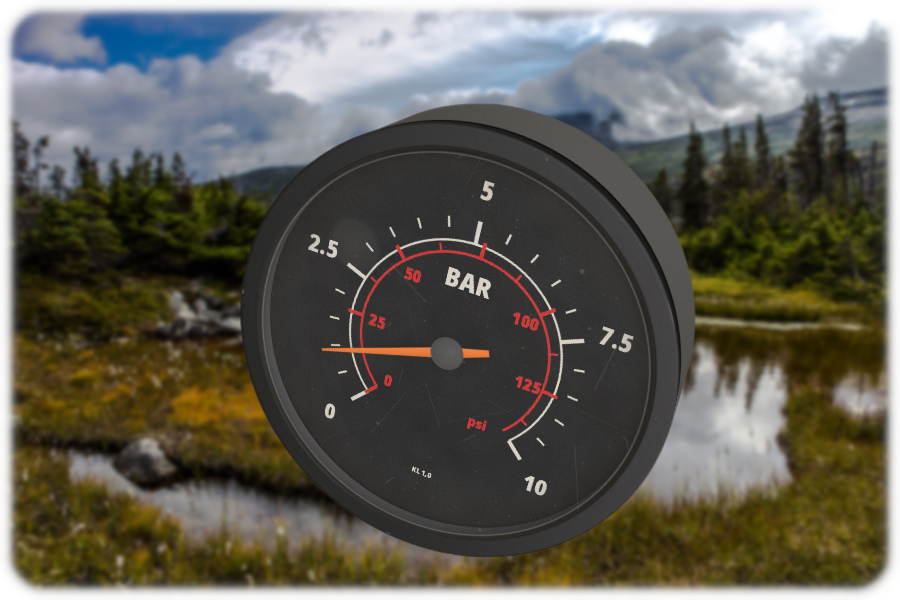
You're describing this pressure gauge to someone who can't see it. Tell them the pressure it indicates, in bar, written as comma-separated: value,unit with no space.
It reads 1,bar
